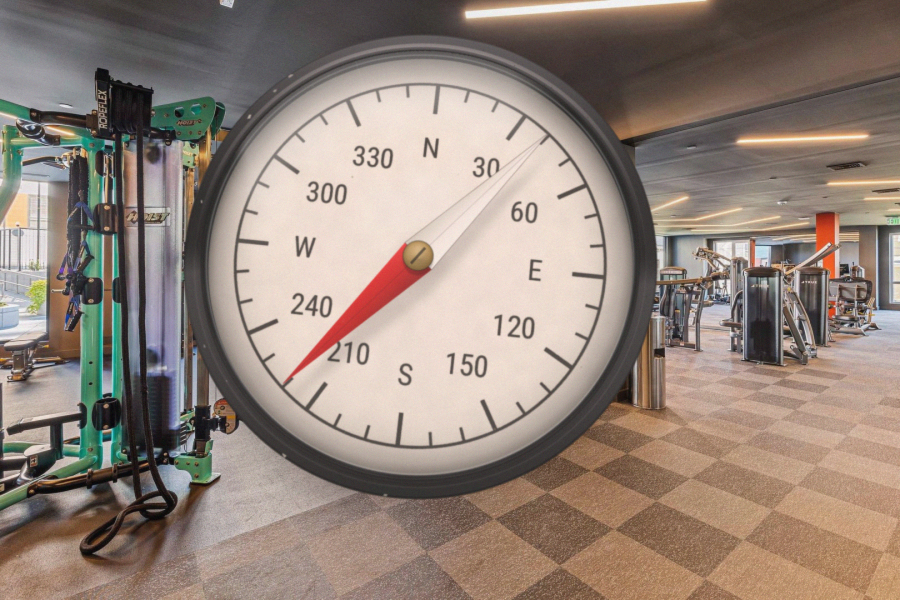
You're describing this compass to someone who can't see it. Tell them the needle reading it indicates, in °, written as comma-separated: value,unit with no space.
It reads 220,°
